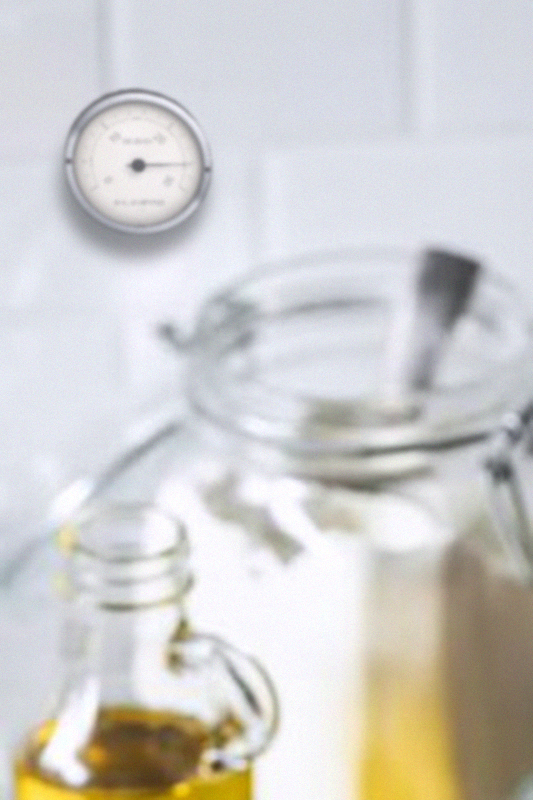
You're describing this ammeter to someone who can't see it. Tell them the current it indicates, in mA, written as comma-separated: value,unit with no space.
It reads 26,mA
